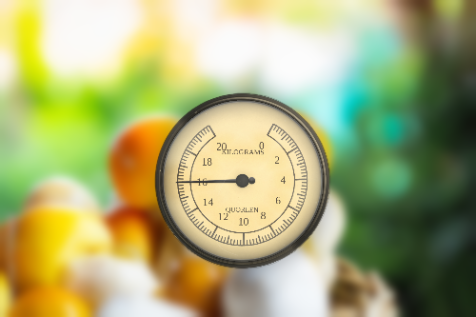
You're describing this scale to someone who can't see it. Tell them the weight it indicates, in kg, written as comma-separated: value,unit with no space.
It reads 16,kg
